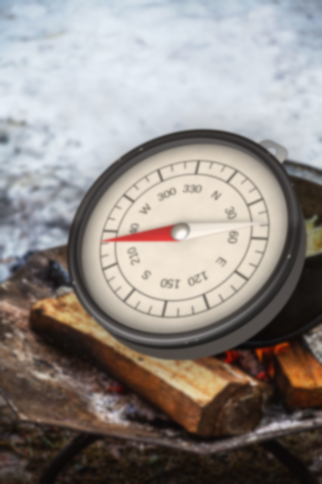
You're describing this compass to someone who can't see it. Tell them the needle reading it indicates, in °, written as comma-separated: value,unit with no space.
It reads 230,°
